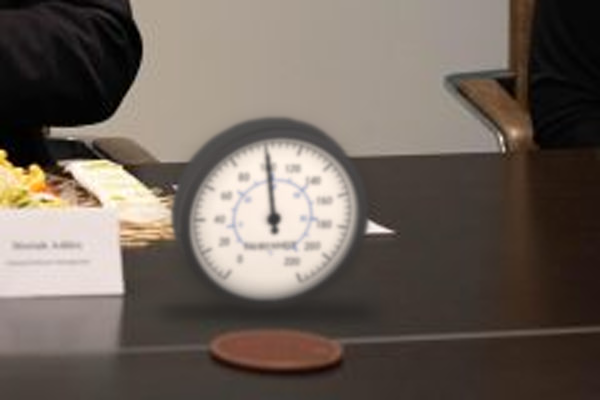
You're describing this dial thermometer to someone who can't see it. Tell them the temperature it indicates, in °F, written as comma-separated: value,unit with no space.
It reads 100,°F
